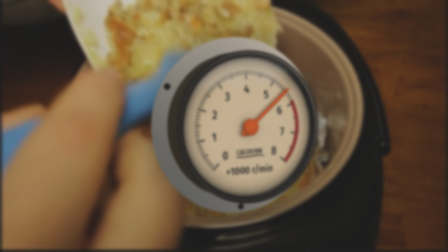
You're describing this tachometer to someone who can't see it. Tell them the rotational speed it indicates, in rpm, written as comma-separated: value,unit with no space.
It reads 5500,rpm
